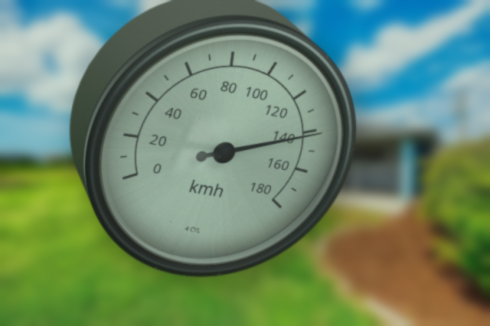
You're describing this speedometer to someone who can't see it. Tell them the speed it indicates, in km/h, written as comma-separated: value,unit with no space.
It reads 140,km/h
